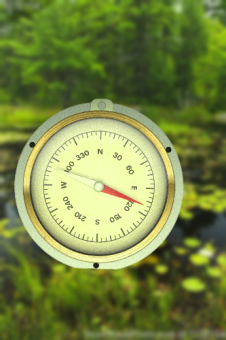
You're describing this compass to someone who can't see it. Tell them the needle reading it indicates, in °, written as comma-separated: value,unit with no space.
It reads 110,°
